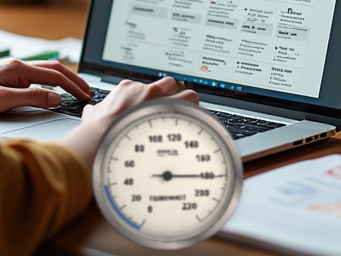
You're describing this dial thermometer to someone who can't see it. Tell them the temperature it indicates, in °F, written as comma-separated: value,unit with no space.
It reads 180,°F
